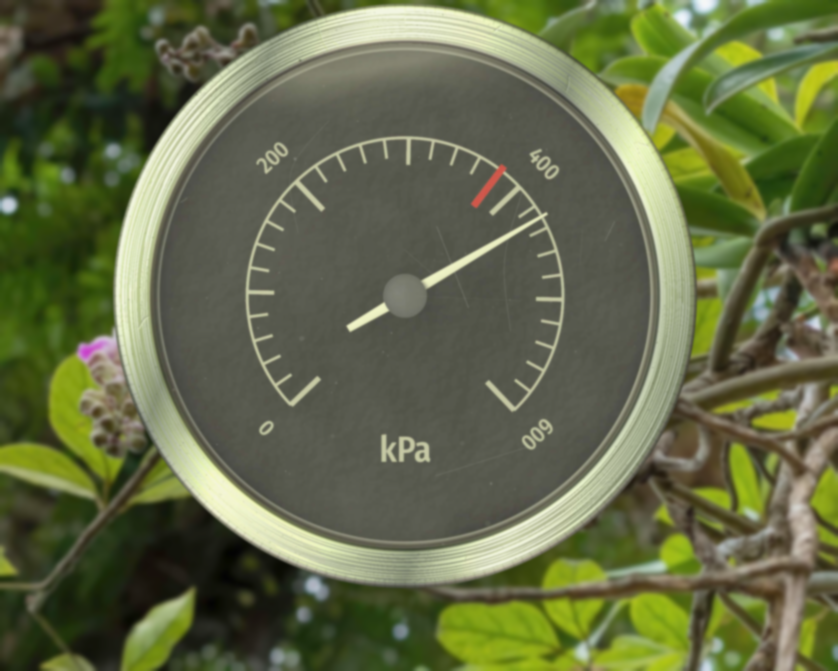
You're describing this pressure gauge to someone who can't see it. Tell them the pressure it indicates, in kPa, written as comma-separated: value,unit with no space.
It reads 430,kPa
